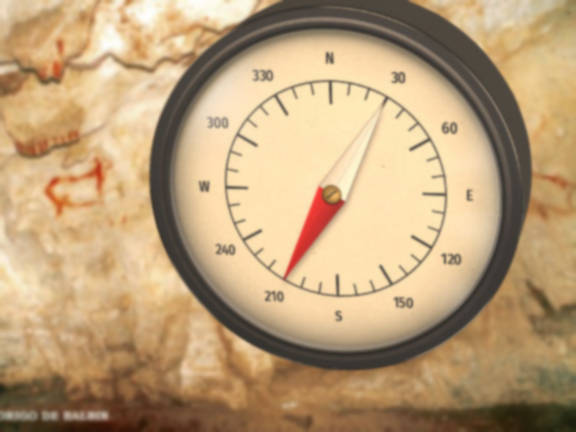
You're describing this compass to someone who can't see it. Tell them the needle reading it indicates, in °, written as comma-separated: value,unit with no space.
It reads 210,°
